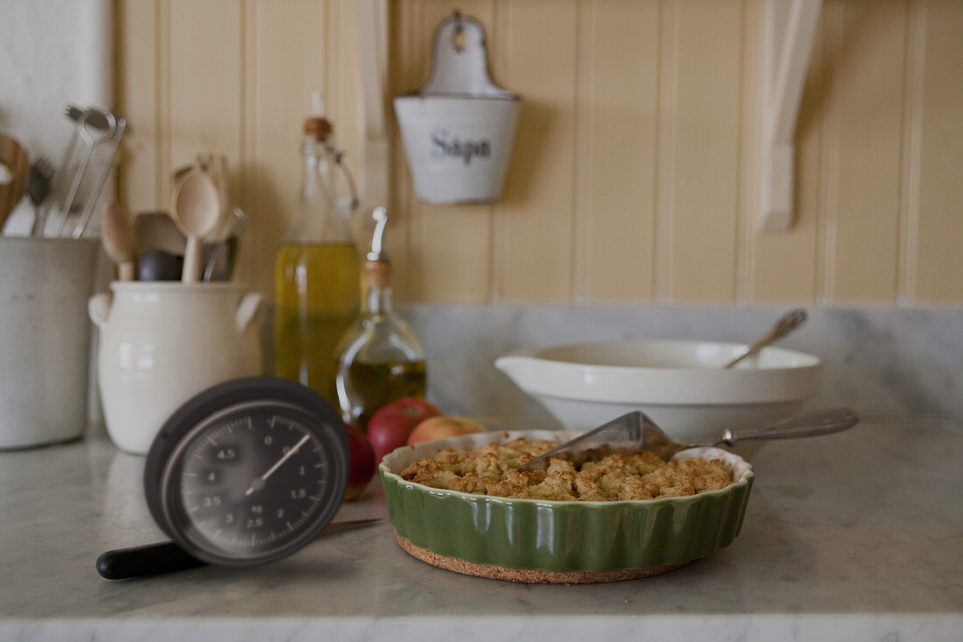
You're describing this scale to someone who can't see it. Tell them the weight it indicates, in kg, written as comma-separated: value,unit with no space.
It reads 0.5,kg
